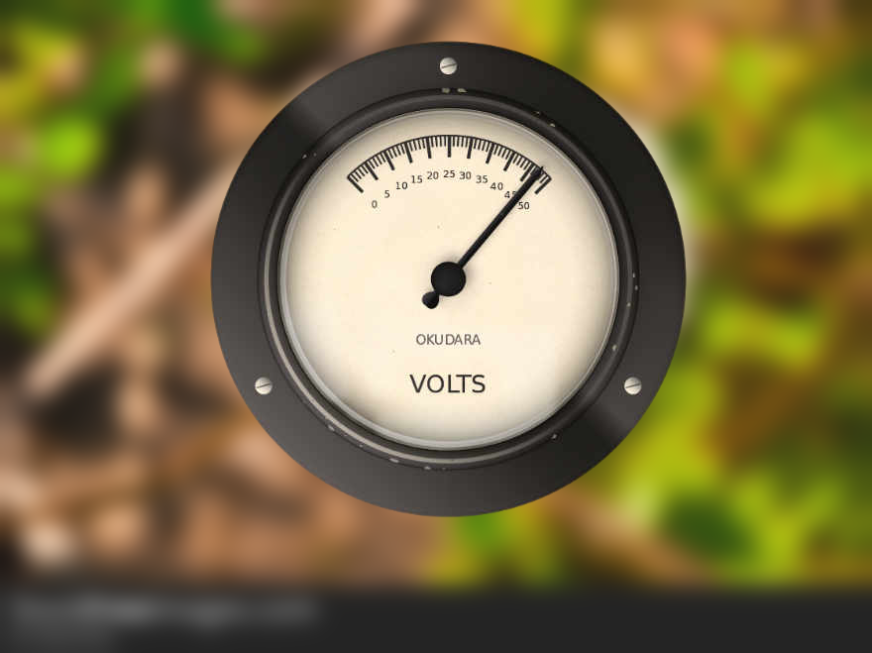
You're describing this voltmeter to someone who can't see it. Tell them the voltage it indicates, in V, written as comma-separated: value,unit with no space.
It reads 47,V
